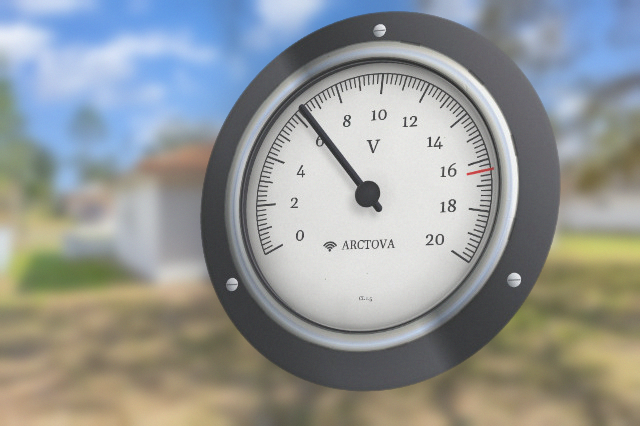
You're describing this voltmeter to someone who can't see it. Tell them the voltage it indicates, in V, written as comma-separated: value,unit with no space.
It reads 6.4,V
